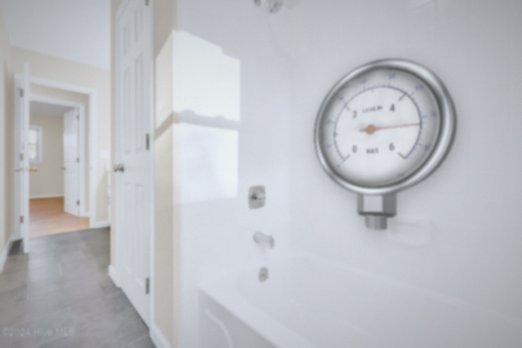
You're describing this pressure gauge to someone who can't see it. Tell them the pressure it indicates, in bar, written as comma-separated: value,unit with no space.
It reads 5,bar
